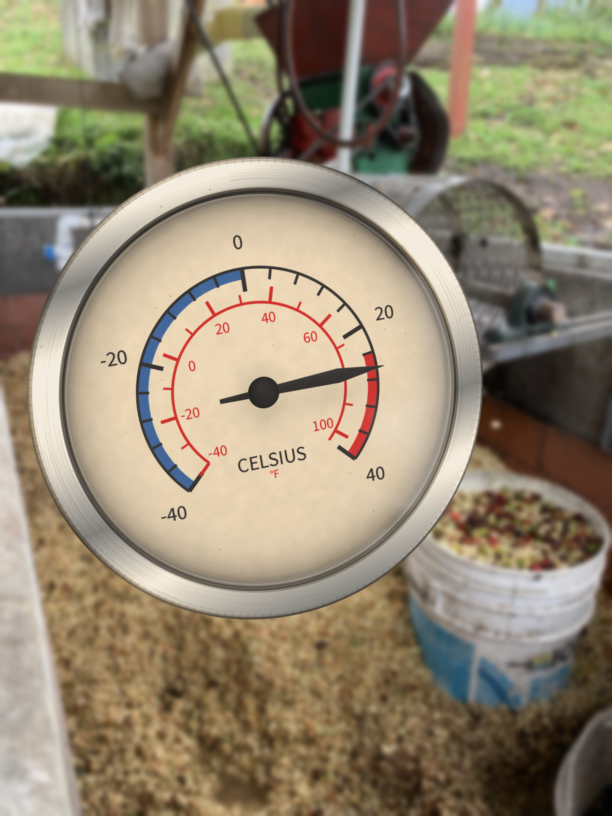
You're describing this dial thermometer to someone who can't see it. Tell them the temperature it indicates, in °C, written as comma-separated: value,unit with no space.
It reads 26,°C
